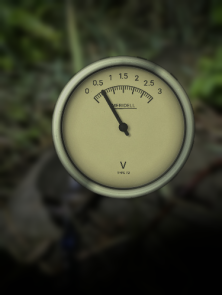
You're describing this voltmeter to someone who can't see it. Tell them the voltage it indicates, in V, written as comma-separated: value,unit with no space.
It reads 0.5,V
